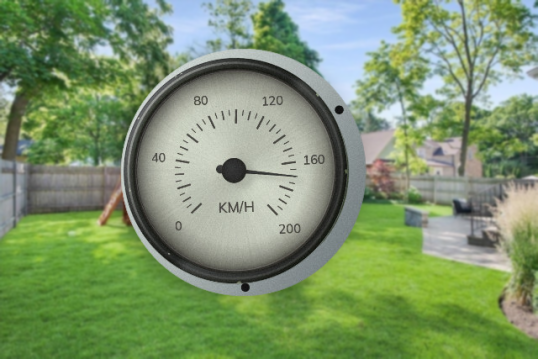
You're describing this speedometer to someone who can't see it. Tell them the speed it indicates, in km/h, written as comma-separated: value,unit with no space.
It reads 170,km/h
